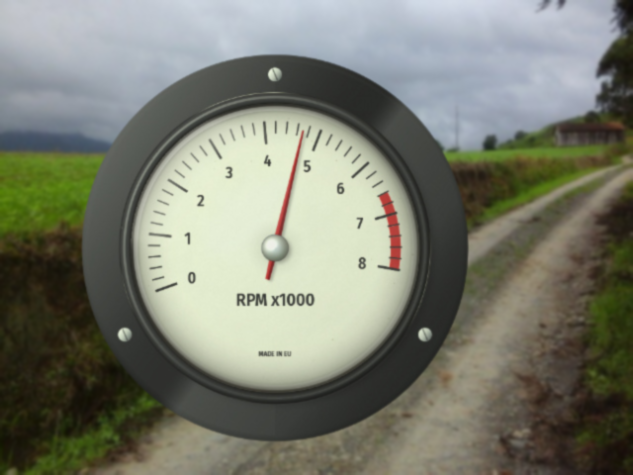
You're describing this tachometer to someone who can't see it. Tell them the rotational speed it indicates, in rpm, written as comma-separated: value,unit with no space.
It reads 4700,rpm
